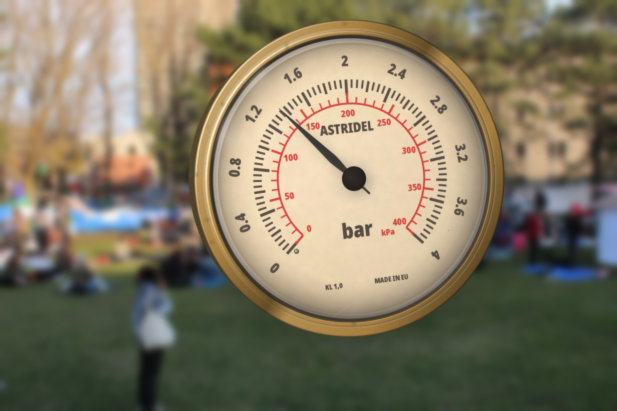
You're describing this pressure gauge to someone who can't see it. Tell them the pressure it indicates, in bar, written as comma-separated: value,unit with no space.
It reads 1.35,bar
